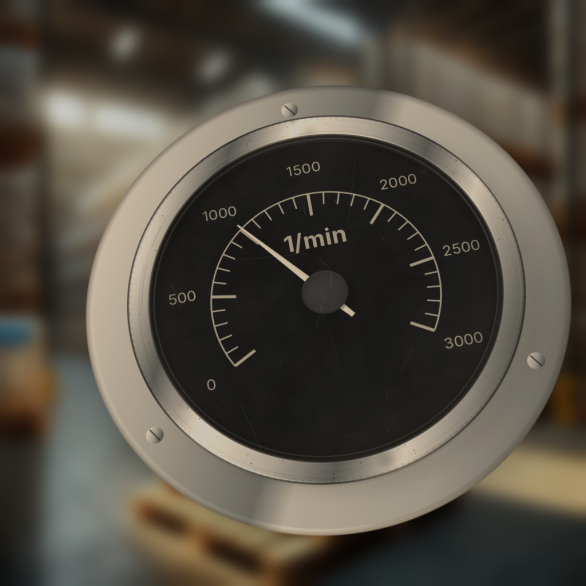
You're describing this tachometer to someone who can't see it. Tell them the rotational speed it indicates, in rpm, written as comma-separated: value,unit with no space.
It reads 1000,rpm
